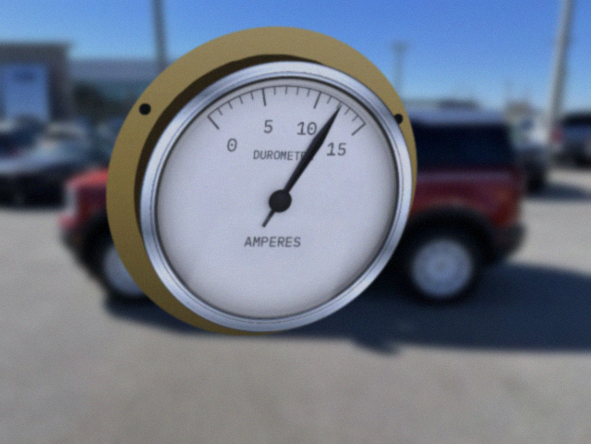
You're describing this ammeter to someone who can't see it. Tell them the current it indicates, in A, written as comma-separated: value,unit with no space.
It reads 12,A
